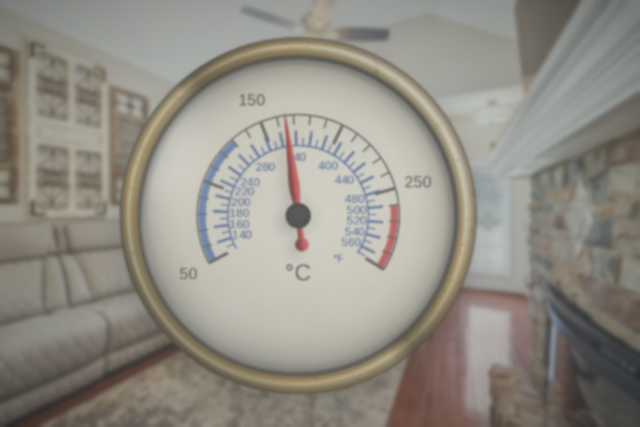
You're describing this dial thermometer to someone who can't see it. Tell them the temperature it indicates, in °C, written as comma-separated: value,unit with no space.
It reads 165,°C
